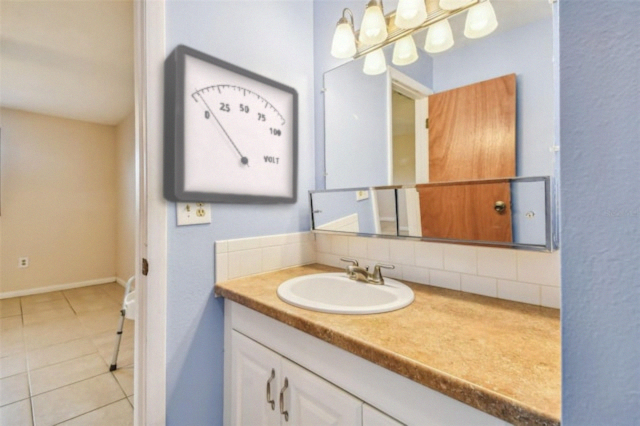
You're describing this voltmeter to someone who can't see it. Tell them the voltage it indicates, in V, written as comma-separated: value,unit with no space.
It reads 5,V
